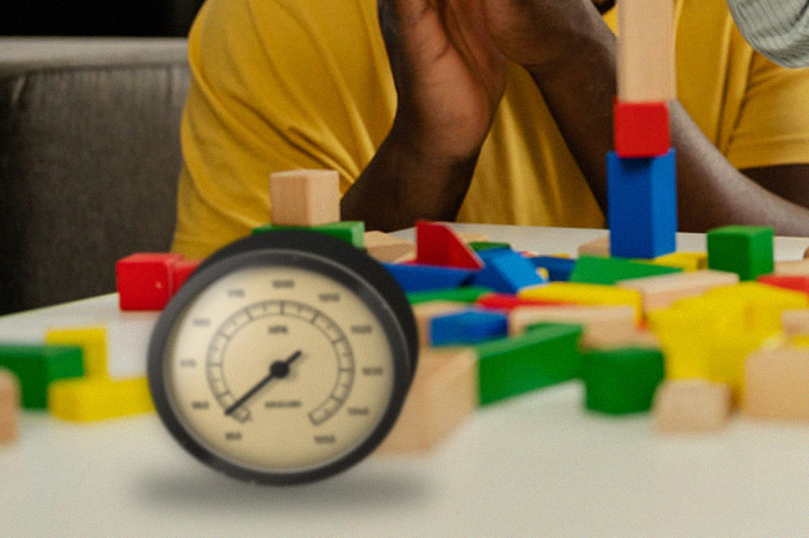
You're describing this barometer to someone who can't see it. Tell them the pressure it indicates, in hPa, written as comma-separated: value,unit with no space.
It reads 955,hPa
